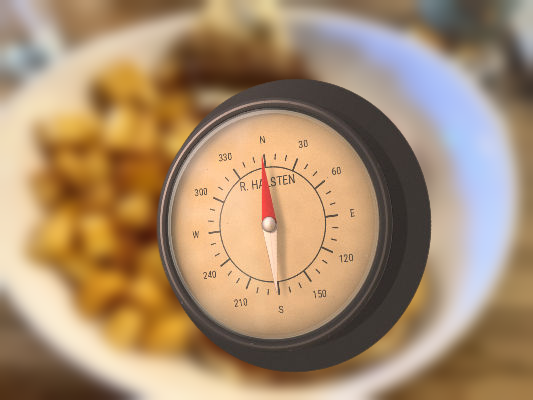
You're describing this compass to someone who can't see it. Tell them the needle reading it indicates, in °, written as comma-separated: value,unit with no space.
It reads 0,°
